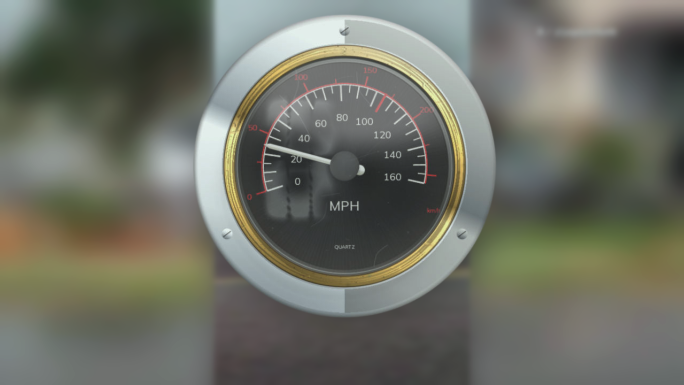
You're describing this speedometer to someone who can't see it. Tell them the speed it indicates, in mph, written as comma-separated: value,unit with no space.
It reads 25,mph
